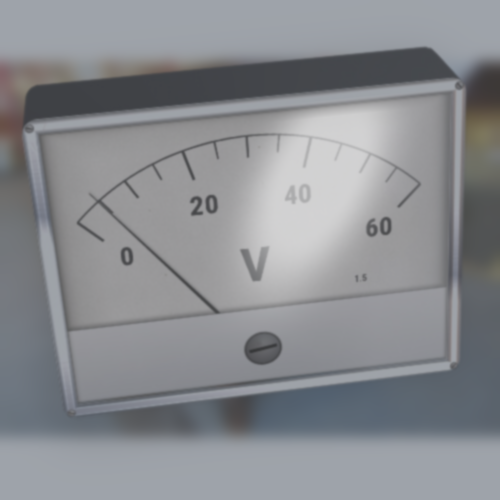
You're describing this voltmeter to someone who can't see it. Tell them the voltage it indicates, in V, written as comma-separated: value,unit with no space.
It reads 5,V
